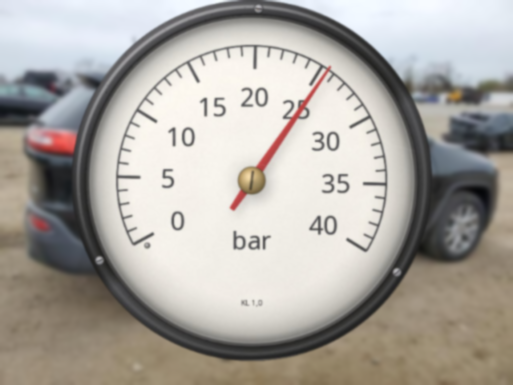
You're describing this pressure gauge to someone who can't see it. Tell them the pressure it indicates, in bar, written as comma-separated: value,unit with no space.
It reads 25.5,bar
